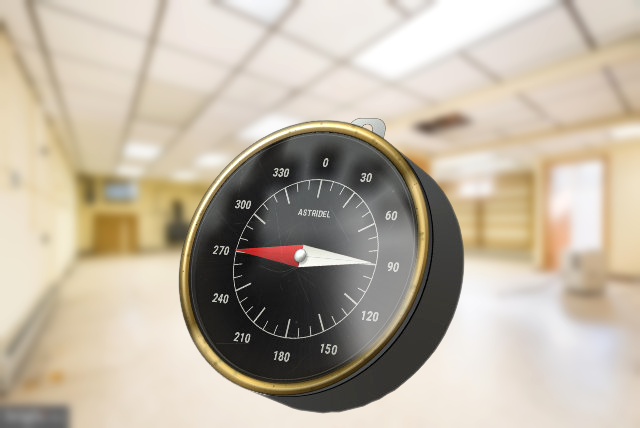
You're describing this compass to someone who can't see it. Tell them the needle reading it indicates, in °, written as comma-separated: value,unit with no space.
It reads 270,°
